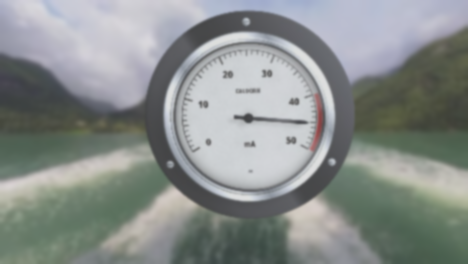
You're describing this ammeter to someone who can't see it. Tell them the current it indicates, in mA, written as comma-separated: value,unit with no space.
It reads 45,mA
